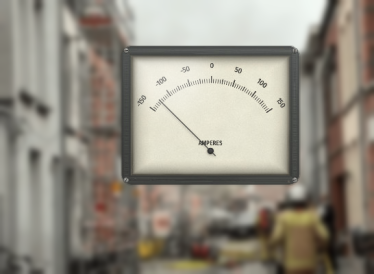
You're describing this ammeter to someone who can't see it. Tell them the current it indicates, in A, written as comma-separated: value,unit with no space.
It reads -125,A
